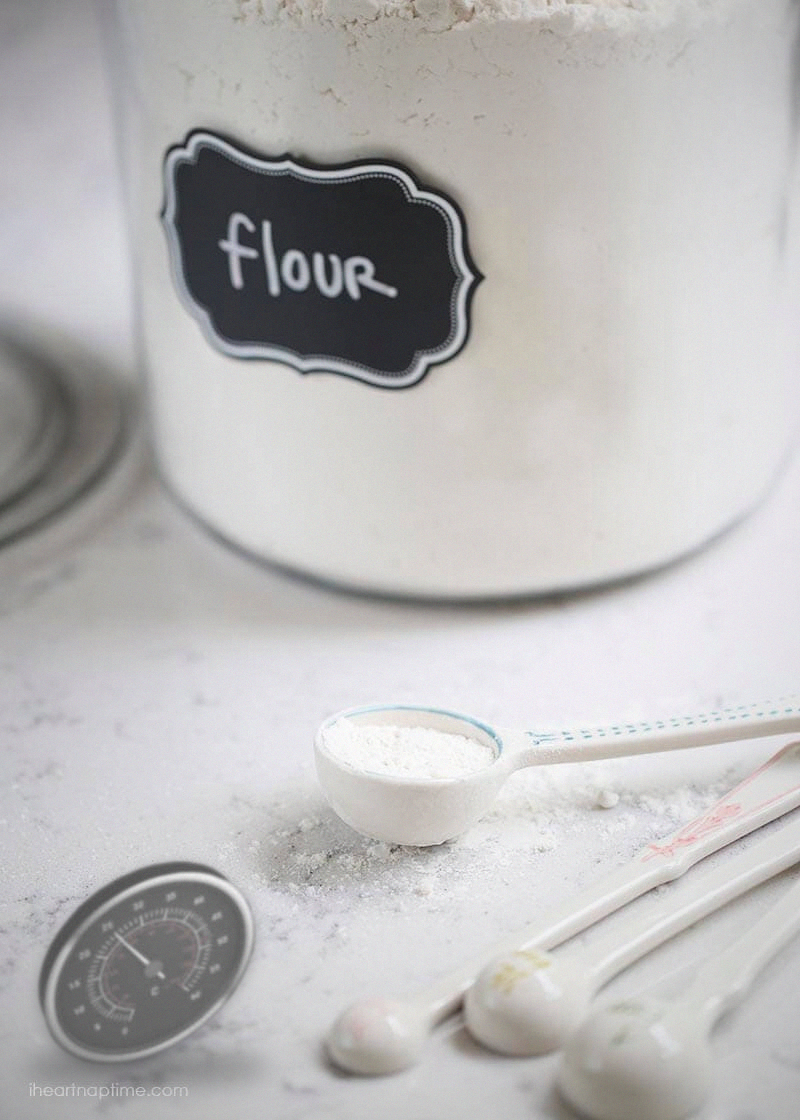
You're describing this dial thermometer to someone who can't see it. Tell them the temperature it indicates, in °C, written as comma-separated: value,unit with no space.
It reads 25,°C
